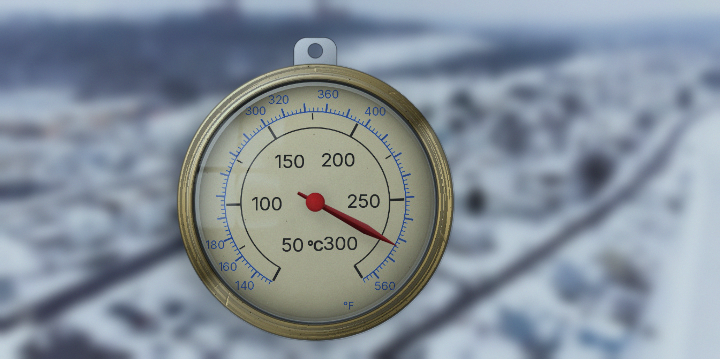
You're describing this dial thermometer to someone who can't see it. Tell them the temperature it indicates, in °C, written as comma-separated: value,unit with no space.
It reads 275,°C
